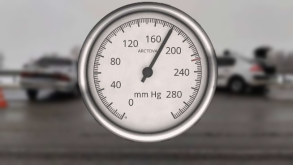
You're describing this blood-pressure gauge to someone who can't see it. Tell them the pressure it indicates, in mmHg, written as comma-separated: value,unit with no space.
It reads 180,mmHg
